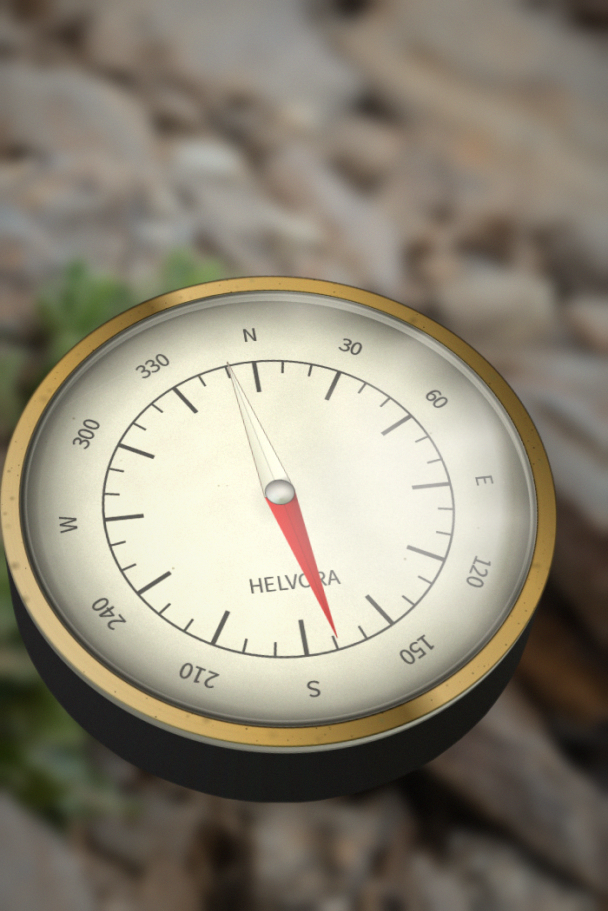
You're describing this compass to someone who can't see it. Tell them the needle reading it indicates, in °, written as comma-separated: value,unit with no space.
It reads 170,°
